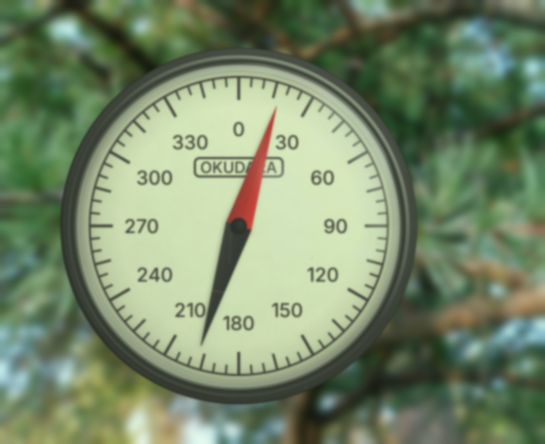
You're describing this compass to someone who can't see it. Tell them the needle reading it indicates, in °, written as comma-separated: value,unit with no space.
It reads 17.5,°
